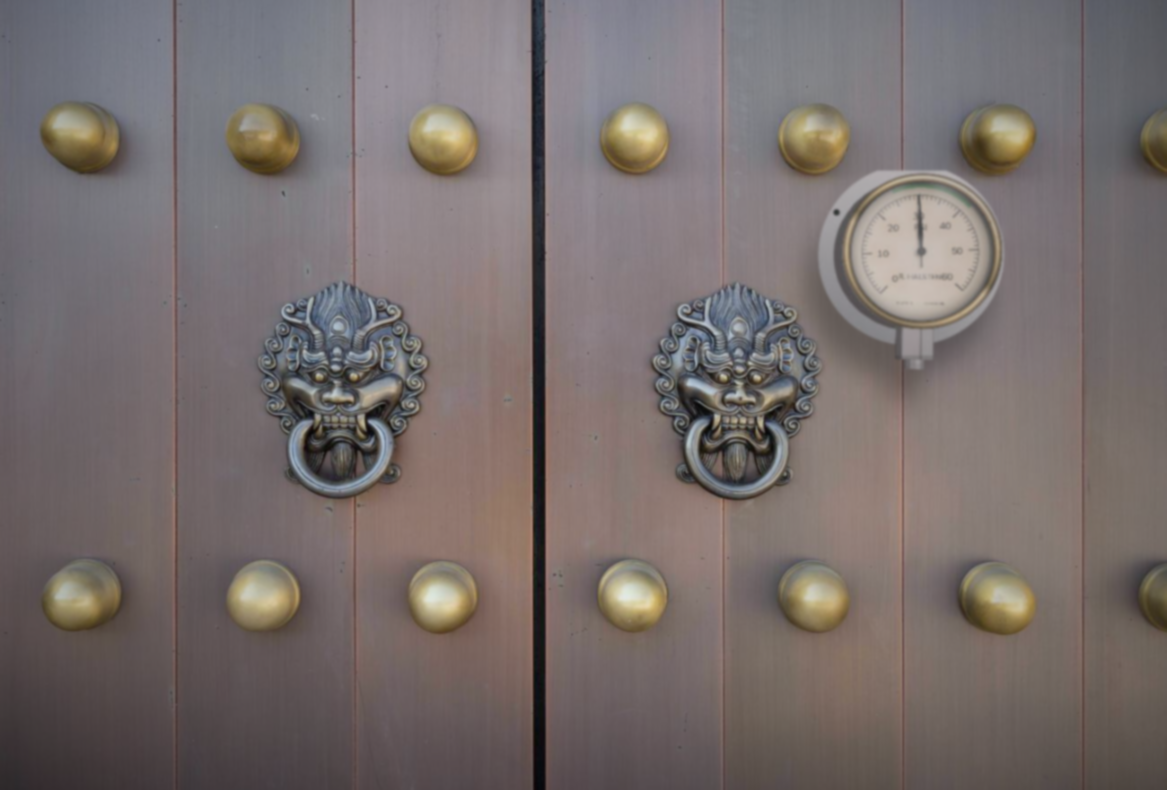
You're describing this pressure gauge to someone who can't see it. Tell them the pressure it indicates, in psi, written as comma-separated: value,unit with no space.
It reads 30,psi
